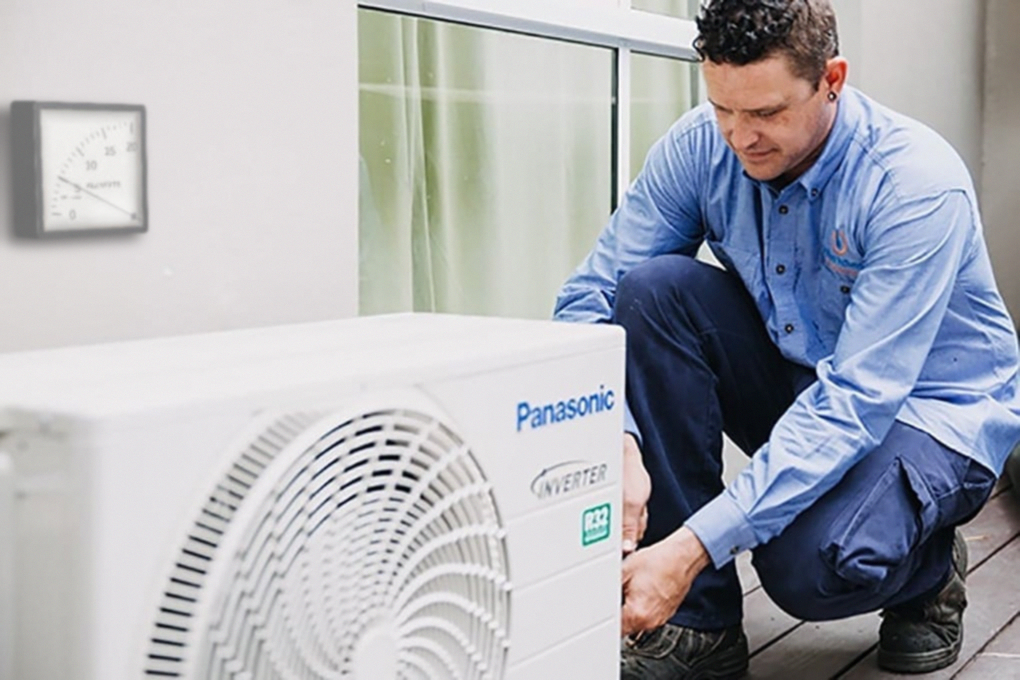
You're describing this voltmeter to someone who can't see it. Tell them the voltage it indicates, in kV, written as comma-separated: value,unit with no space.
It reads 5,kV
